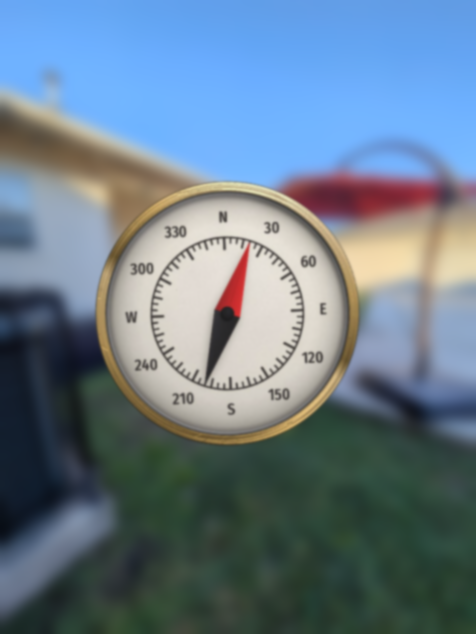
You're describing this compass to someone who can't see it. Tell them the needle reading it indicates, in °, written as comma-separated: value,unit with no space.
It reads 20,°
